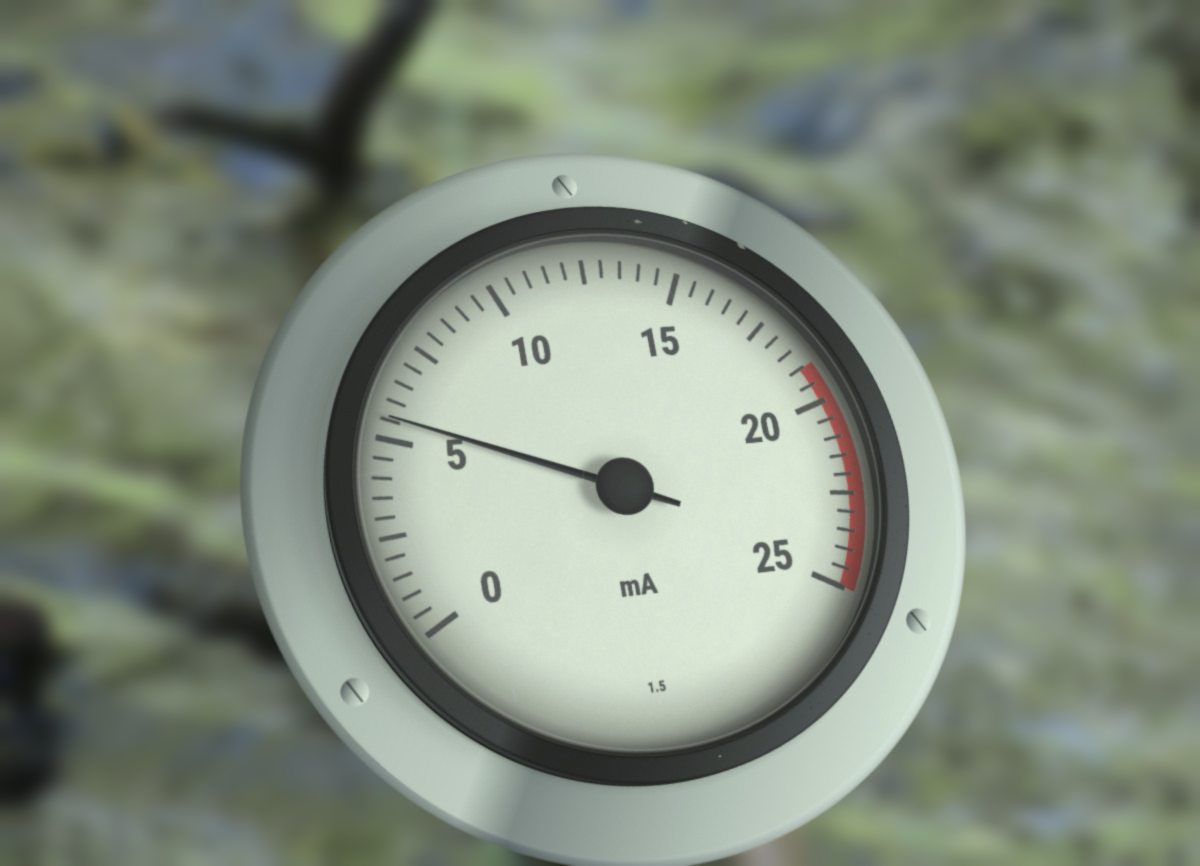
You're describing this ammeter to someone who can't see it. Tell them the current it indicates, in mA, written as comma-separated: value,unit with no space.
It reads 5.5,mA
